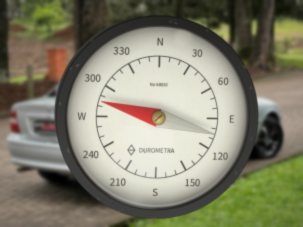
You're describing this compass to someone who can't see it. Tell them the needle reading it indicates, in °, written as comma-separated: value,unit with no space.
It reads 285,°
